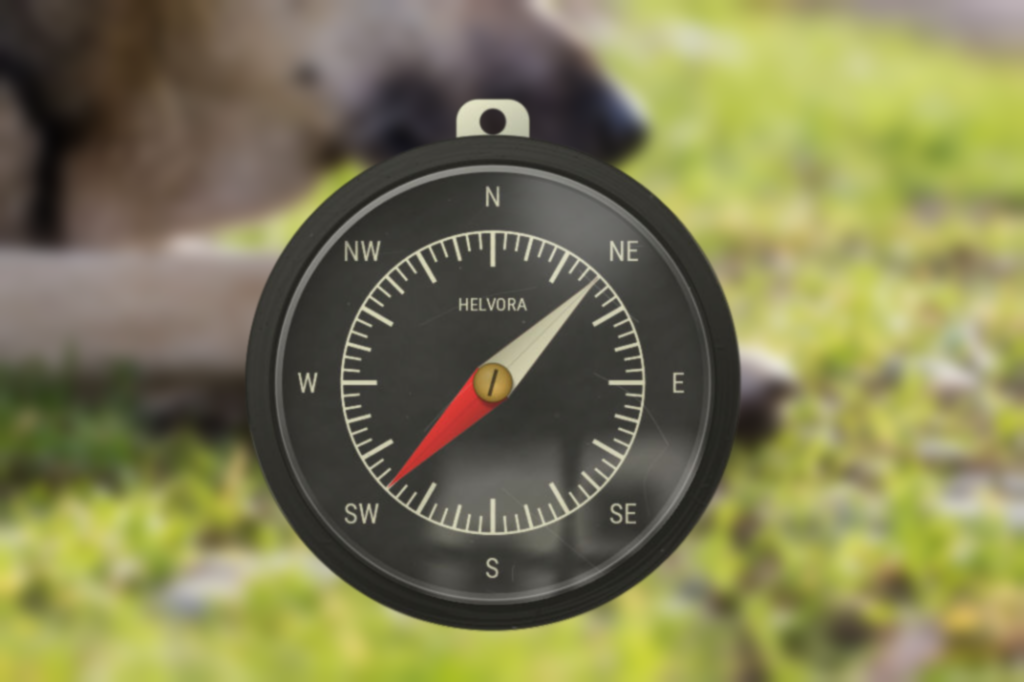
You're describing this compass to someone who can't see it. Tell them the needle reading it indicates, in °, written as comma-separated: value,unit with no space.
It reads 225,°
